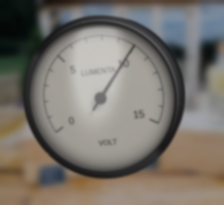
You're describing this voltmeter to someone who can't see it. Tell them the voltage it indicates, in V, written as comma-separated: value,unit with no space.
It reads 10,V
